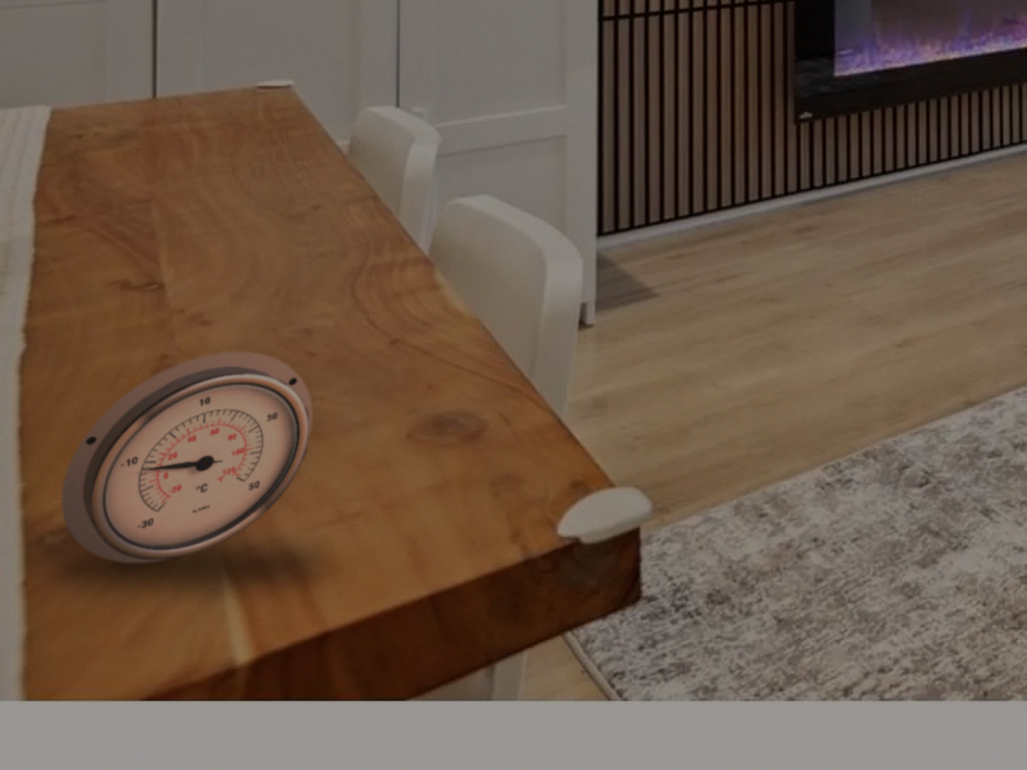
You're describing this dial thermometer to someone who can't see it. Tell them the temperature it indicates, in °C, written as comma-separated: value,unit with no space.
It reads -12,°C
